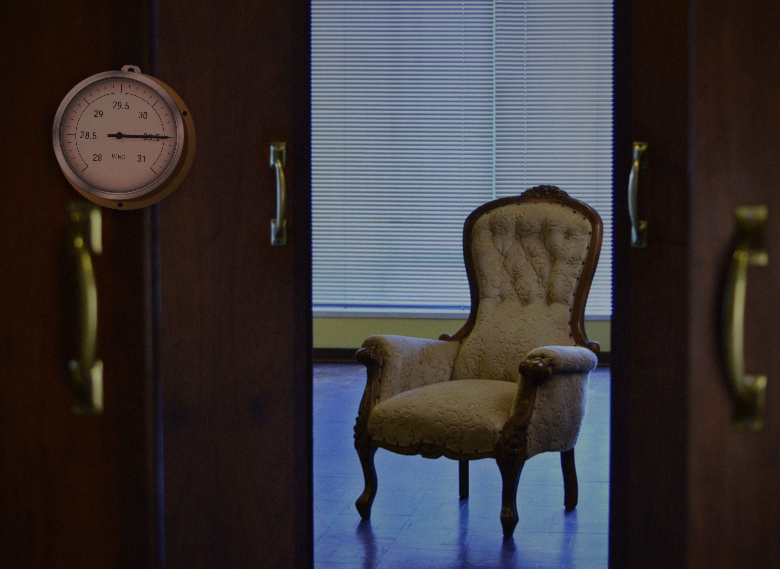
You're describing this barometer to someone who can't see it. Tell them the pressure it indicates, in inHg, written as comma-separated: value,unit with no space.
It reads 30.5,inHg
